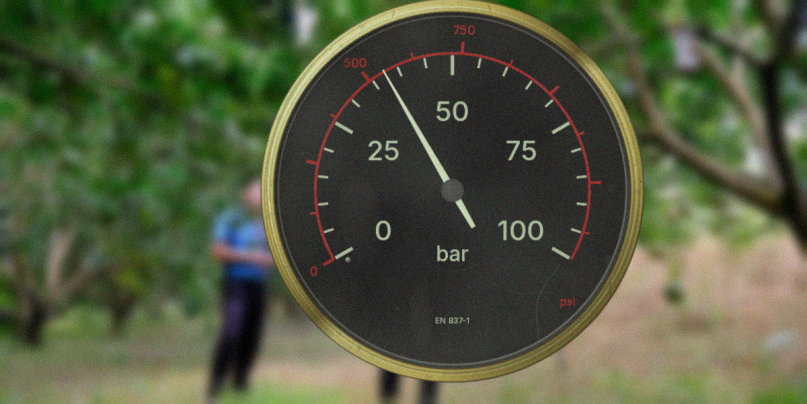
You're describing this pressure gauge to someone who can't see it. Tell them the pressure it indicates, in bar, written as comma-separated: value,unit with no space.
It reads 37.5,bar
